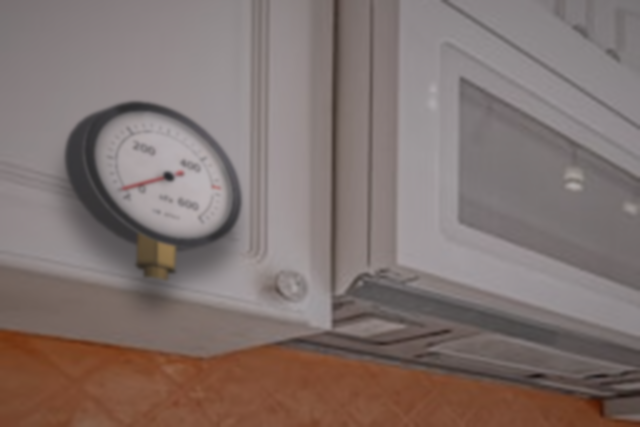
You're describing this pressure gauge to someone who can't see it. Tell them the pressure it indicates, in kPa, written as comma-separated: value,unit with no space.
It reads 20,kPa
